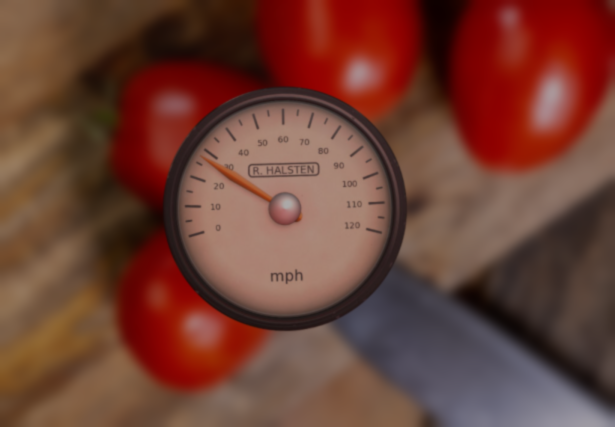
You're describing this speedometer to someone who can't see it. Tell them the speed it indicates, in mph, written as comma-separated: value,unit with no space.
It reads 27.5,mph
